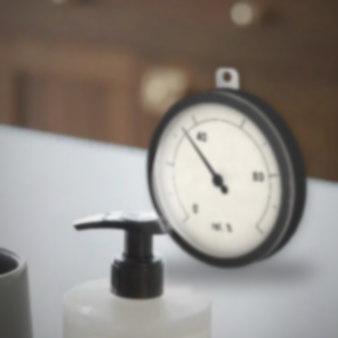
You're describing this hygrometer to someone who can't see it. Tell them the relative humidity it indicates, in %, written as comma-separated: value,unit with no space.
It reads 35,%
